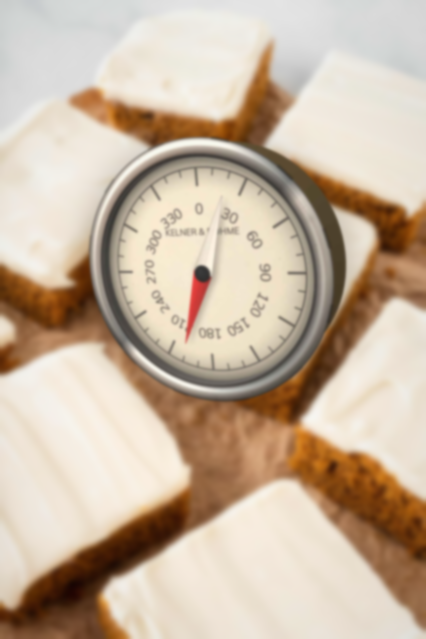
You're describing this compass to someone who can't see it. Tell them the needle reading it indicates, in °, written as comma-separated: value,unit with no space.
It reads 200,°
